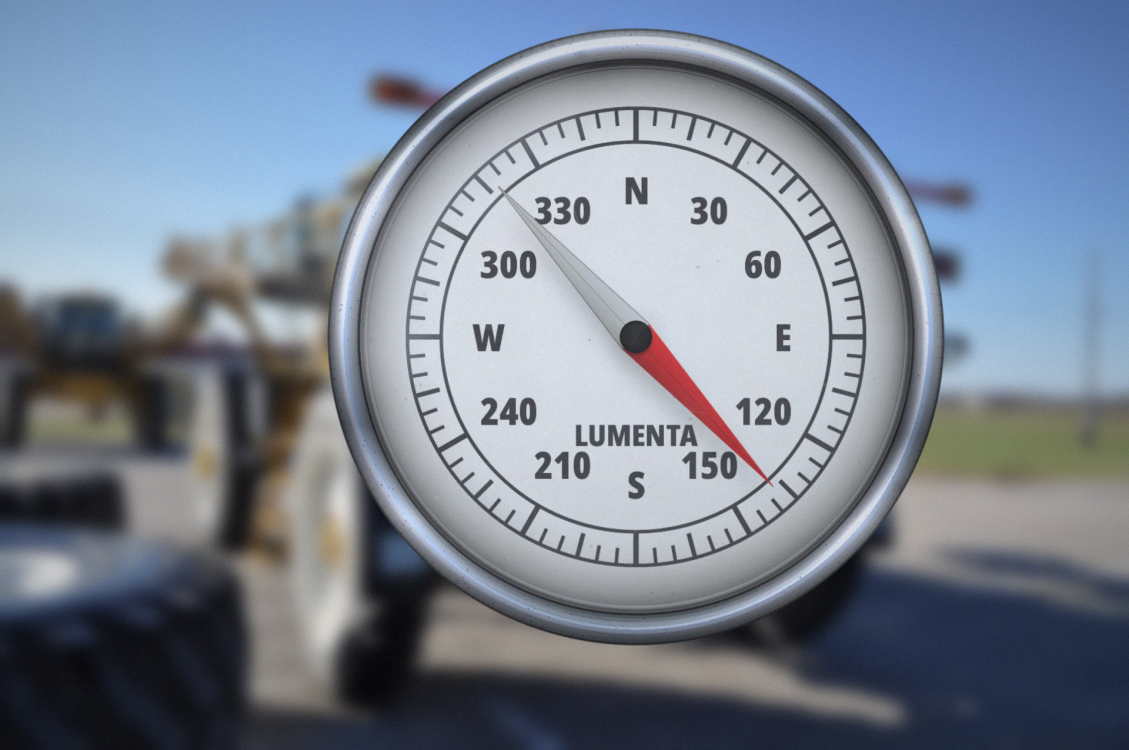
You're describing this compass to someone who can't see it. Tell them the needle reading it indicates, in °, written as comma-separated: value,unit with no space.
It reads 137.5,°
